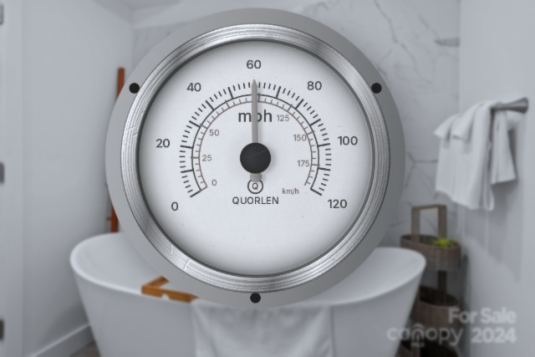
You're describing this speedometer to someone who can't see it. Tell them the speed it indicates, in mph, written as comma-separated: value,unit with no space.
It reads 60,mph
